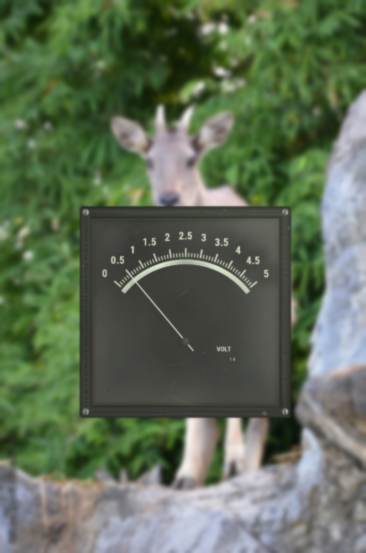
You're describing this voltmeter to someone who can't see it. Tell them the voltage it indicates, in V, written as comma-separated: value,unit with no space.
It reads 0.5,V
